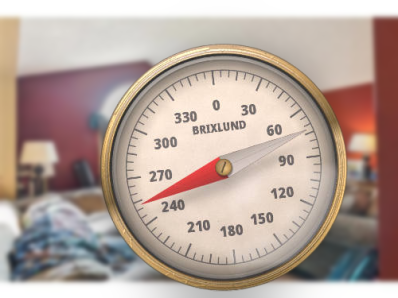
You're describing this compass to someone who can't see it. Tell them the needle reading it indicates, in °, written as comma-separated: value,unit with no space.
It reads 252.5,°
